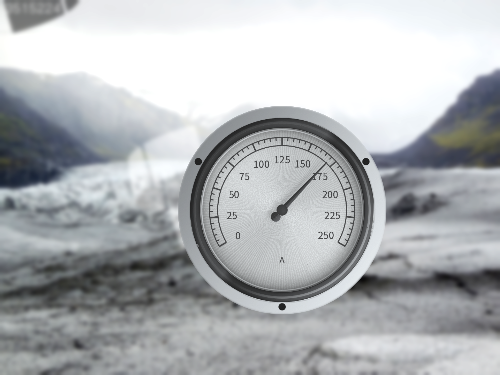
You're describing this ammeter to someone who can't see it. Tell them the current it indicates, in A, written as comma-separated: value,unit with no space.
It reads 170,A
